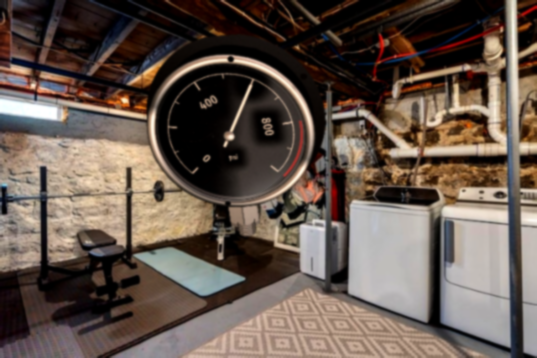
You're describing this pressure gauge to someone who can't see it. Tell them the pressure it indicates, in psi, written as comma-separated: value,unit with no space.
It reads 600,psi
